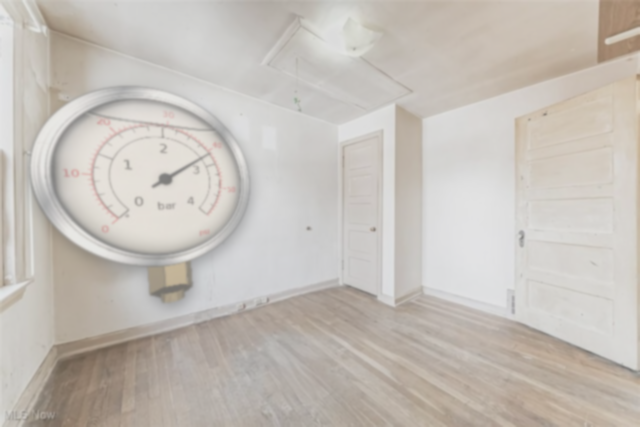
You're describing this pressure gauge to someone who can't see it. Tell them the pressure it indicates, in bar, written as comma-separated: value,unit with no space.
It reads 2.8,bar
